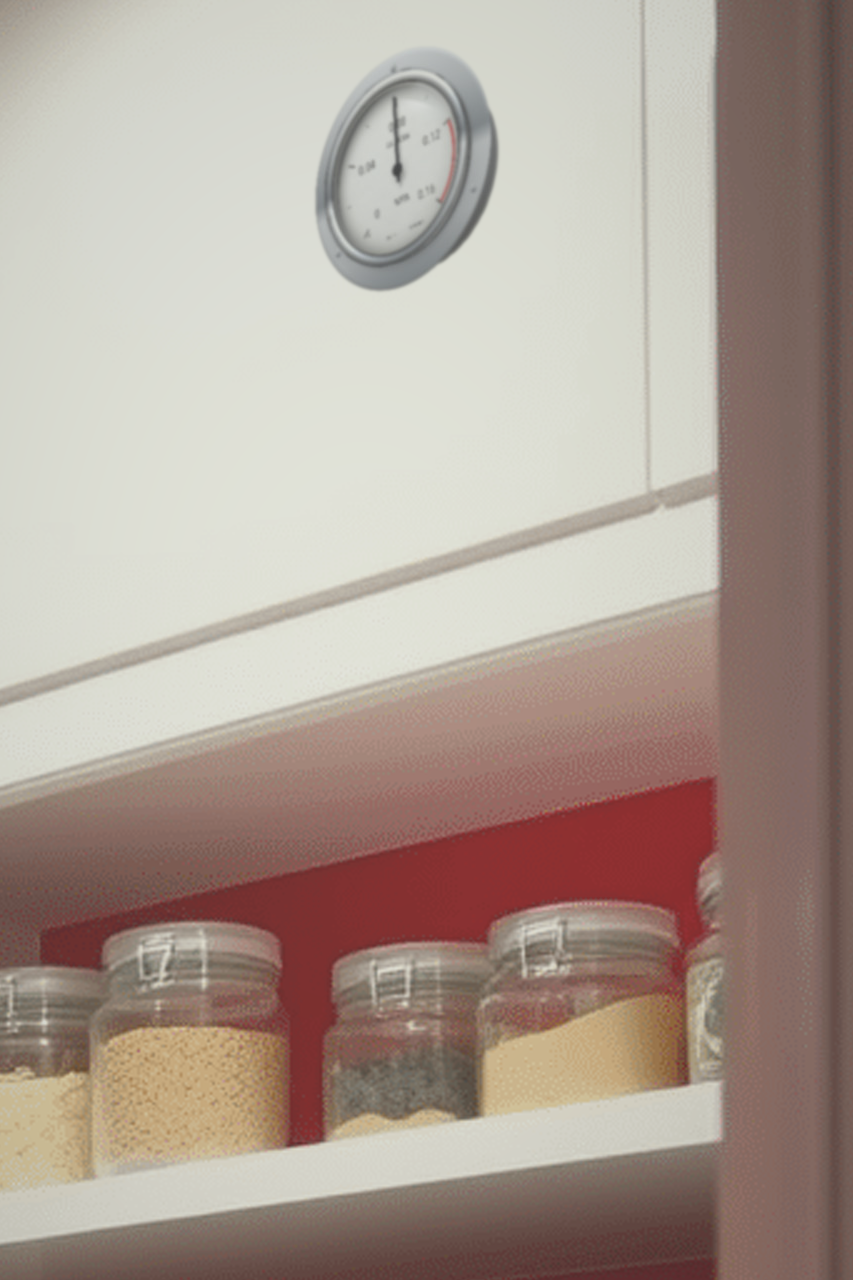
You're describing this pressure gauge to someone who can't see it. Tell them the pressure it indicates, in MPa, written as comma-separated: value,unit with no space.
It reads 0.08,MPa
